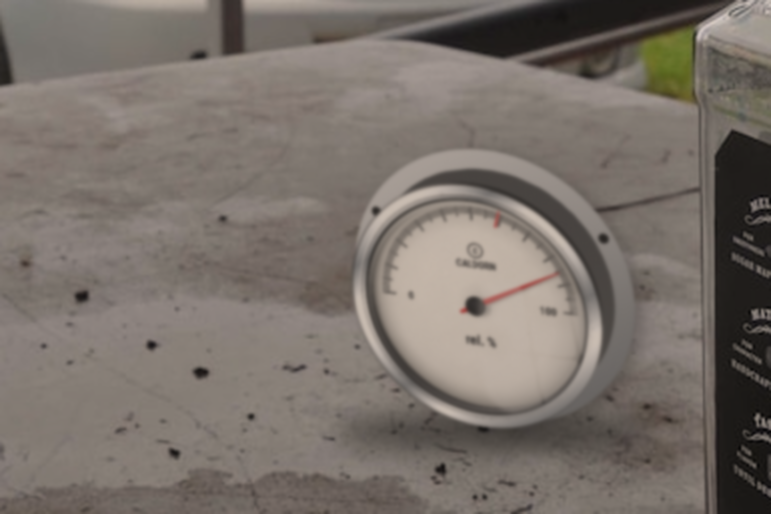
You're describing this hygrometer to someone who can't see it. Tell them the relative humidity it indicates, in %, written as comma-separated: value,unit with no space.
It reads 85,%
